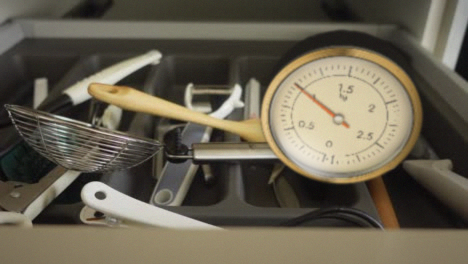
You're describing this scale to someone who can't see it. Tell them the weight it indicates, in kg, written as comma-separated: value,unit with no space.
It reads 1,kg
